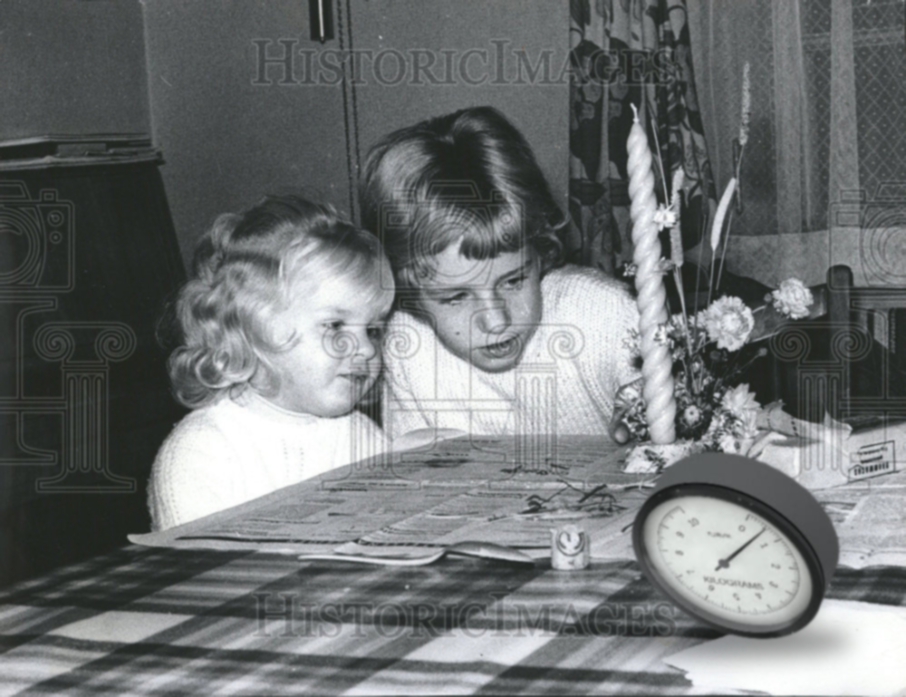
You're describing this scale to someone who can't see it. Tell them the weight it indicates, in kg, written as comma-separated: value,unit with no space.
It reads 0.5,kg
